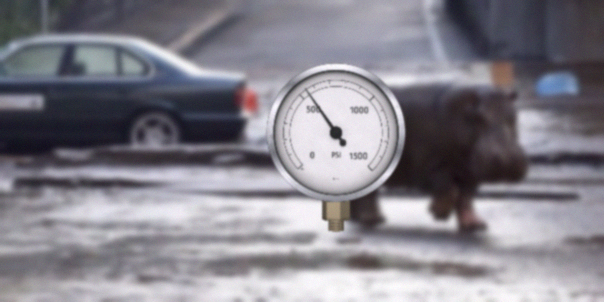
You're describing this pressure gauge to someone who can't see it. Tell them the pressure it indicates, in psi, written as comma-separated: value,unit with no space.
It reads 550,psi
